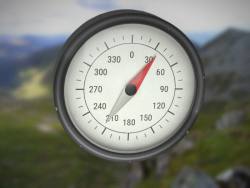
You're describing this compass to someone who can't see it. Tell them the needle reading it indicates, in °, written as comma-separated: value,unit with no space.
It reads 35,°
